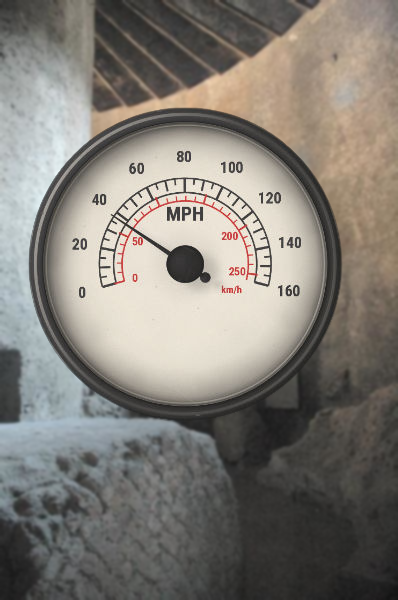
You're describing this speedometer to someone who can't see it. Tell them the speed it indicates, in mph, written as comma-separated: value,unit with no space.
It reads 37.5,mph
